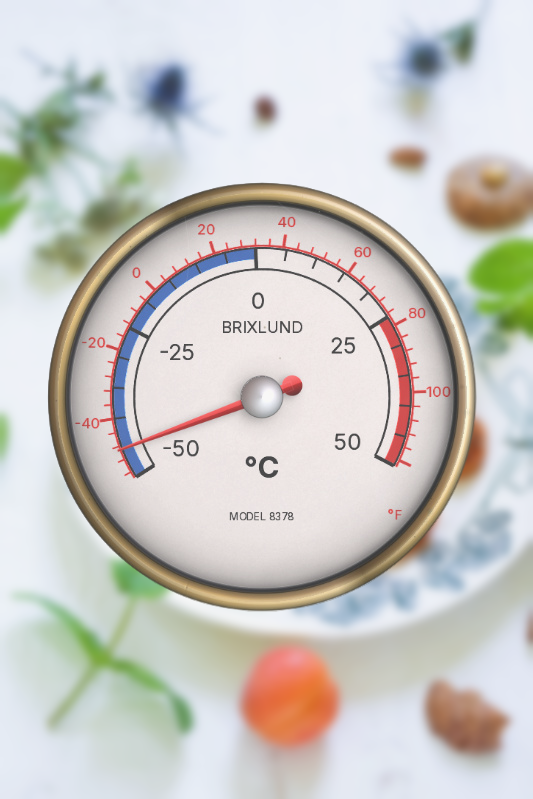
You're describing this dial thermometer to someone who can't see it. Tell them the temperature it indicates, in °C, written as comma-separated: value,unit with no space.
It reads -45,°C
